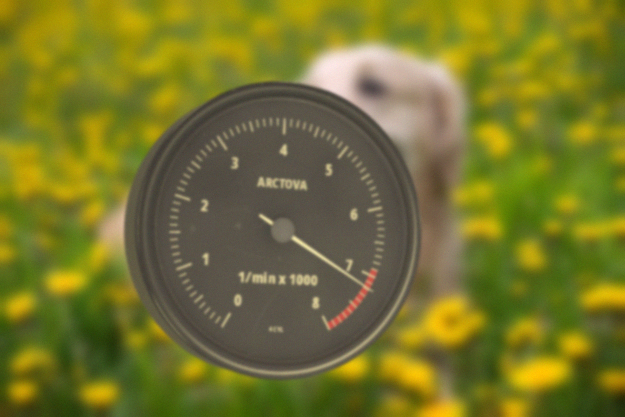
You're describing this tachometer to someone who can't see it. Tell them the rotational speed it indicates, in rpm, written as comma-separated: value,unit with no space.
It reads 7200,rpm
